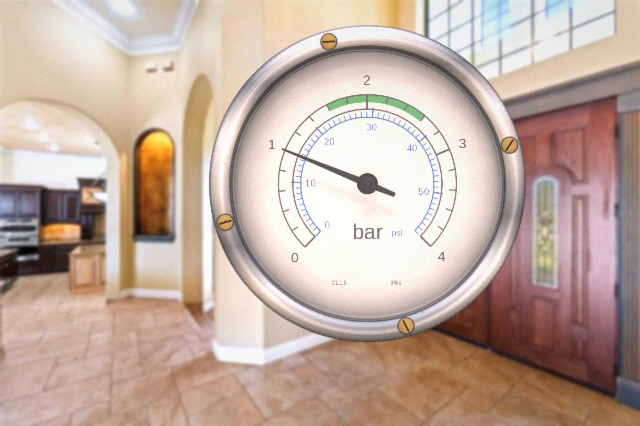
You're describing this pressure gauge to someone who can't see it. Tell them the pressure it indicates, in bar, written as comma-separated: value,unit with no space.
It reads 1,bar
